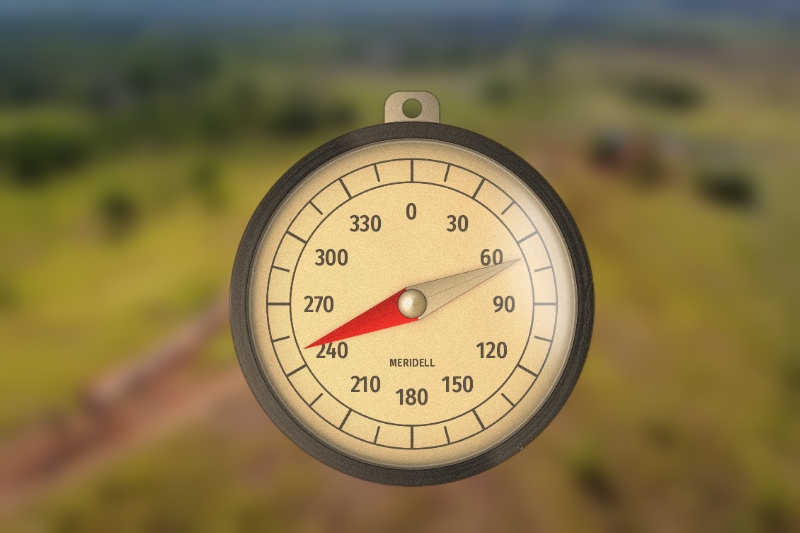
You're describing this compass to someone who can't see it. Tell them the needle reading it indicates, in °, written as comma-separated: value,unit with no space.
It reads 247.5,°
